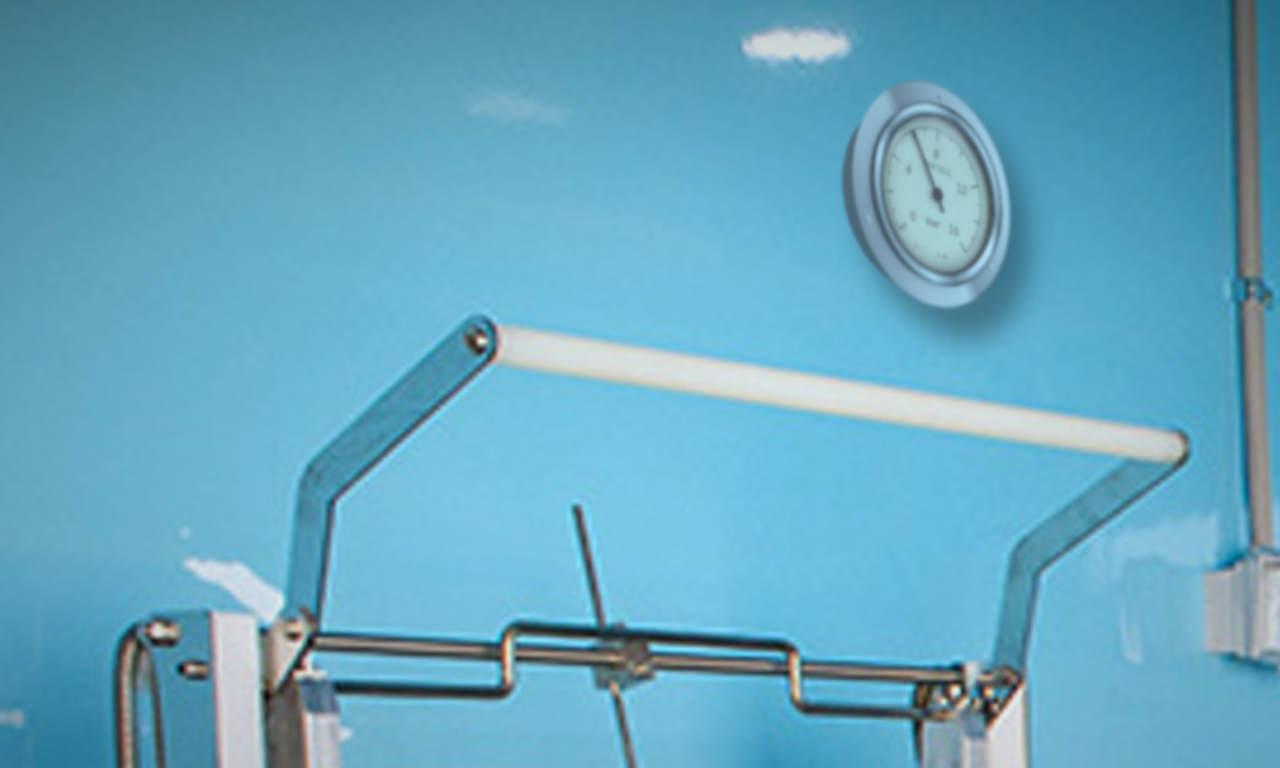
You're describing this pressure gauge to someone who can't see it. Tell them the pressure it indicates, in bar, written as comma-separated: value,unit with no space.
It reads 6,bar
